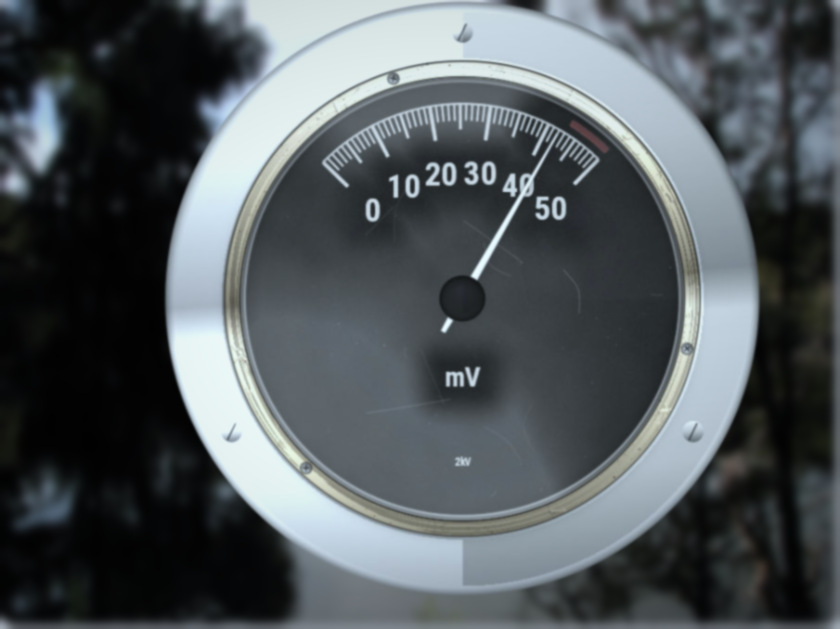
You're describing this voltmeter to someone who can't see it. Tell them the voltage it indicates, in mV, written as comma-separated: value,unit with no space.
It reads 42,mV
